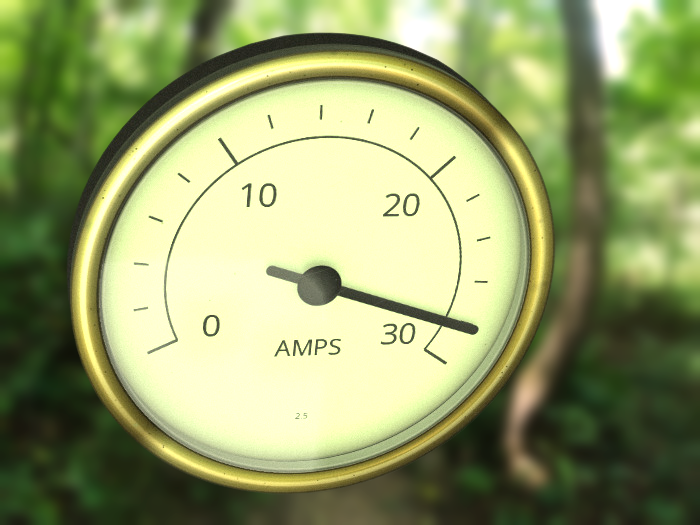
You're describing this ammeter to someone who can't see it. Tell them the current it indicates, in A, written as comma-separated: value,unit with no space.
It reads 28,A
